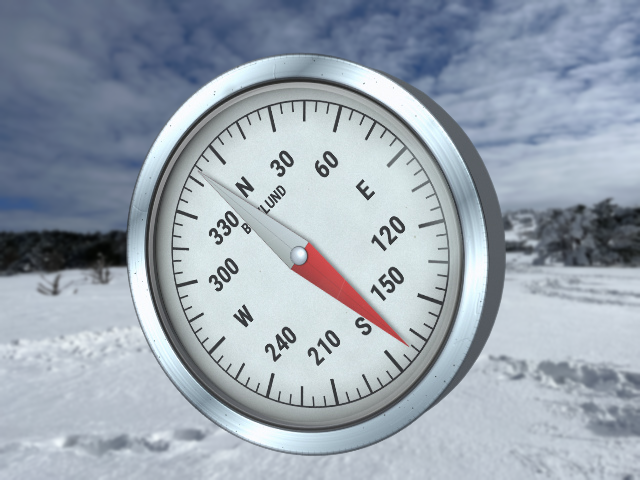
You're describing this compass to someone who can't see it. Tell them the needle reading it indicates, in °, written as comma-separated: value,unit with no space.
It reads 170,°
